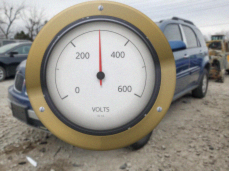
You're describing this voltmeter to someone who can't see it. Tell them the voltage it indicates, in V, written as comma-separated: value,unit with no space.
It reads 300,V
